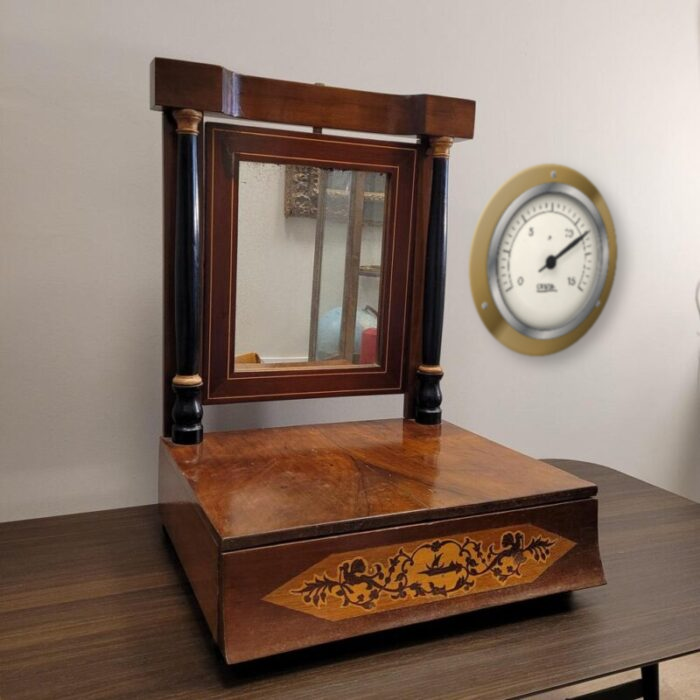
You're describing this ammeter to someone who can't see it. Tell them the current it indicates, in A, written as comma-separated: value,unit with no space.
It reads 11,A
